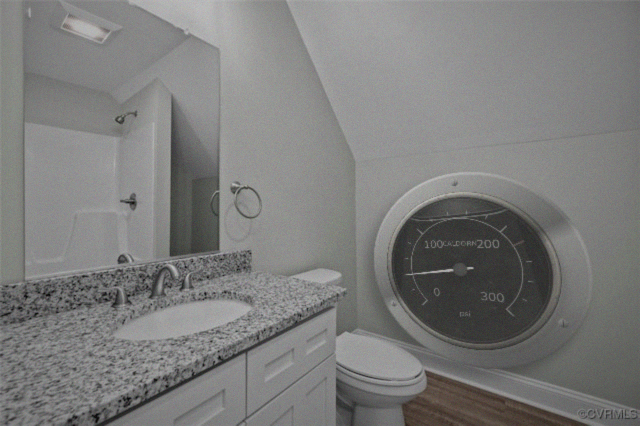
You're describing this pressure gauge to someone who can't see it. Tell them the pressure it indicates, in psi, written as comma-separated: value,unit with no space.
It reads 40,psi
